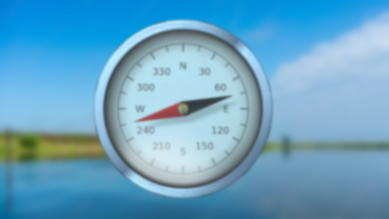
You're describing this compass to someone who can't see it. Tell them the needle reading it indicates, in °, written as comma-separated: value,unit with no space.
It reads 255,°
